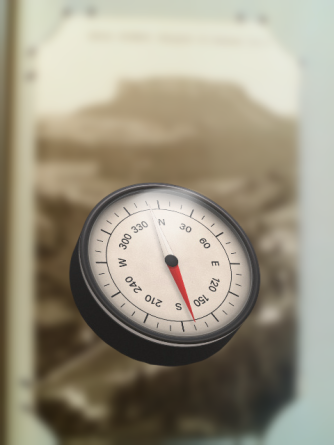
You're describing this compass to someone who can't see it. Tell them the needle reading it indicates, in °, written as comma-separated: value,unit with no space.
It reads 170,°
